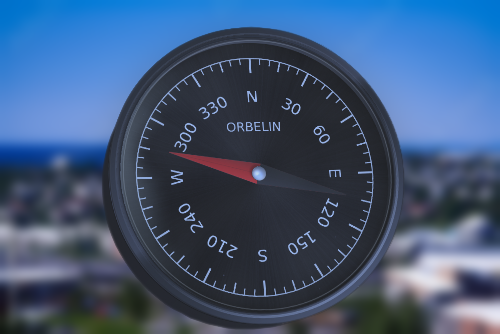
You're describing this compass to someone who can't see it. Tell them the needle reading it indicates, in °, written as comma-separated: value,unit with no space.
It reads 285,°
